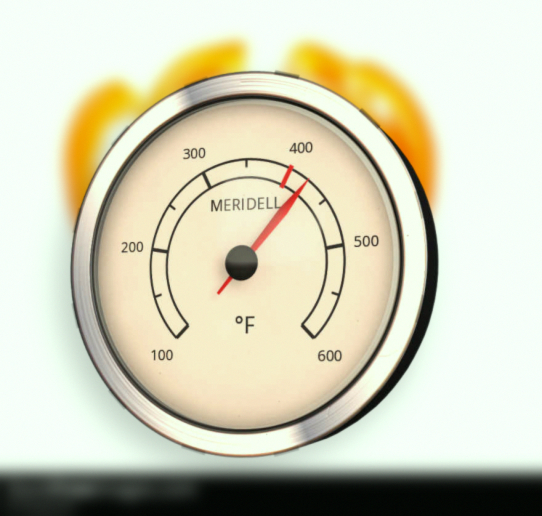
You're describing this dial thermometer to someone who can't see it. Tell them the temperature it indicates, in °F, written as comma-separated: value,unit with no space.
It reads 425,°F
